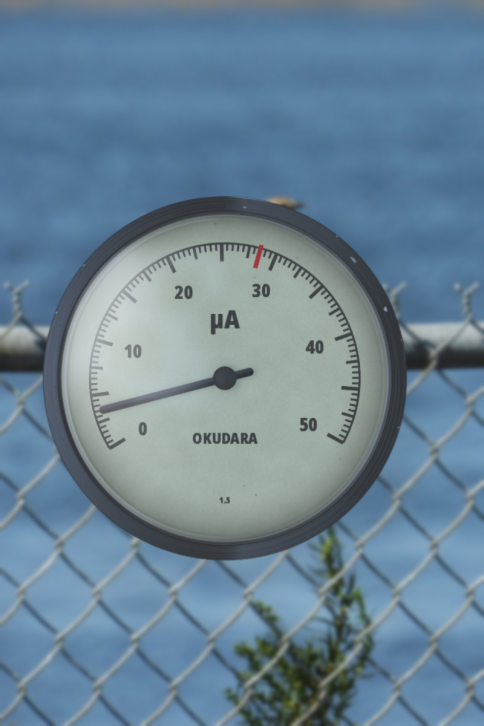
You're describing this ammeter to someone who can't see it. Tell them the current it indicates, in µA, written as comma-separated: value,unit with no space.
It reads 3.5,µA
